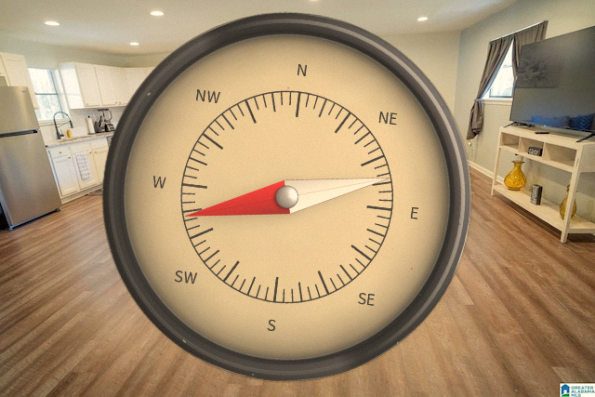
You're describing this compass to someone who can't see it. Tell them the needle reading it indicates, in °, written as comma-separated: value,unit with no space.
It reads 252.5,°
